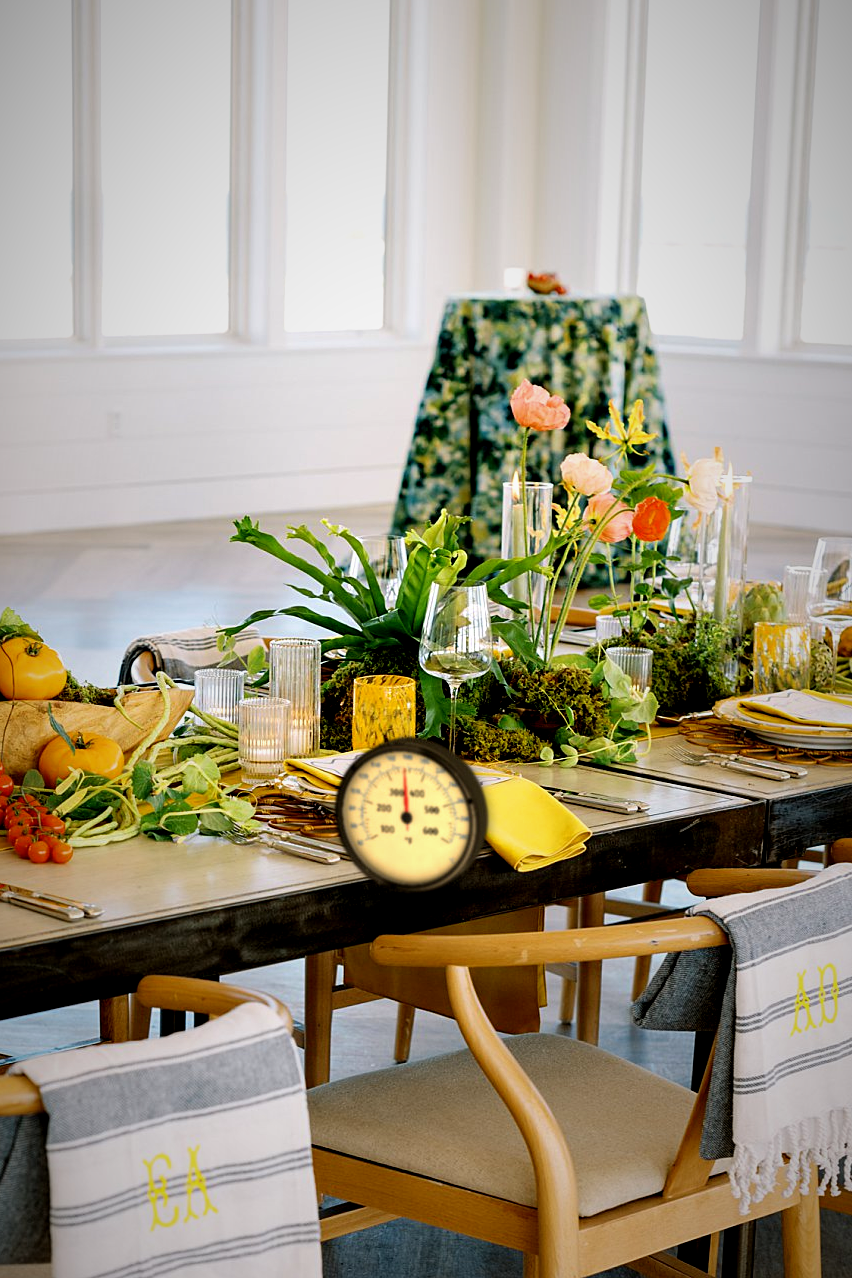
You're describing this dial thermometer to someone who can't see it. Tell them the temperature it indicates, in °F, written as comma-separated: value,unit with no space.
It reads 350,°F
